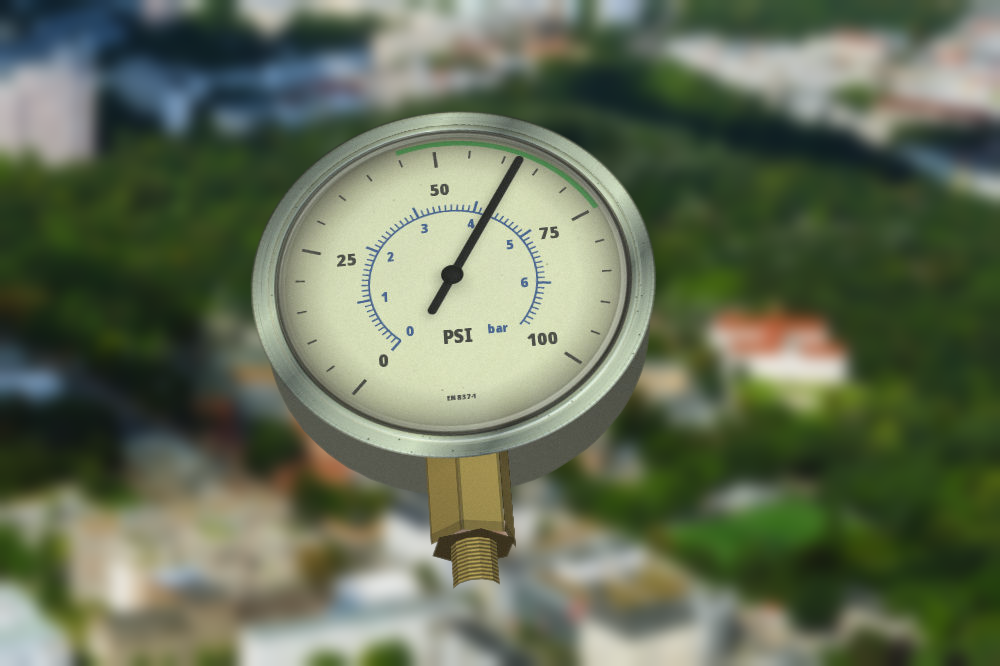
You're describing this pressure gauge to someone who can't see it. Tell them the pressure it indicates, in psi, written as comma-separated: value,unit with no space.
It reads 62.5,psi
